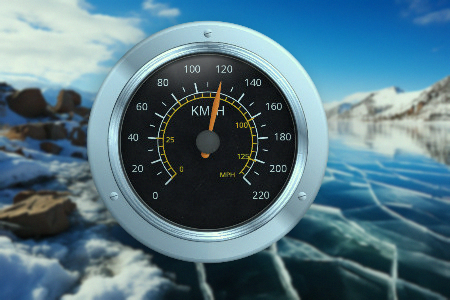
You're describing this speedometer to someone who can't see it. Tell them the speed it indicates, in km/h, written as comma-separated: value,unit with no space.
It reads 120,km/h
